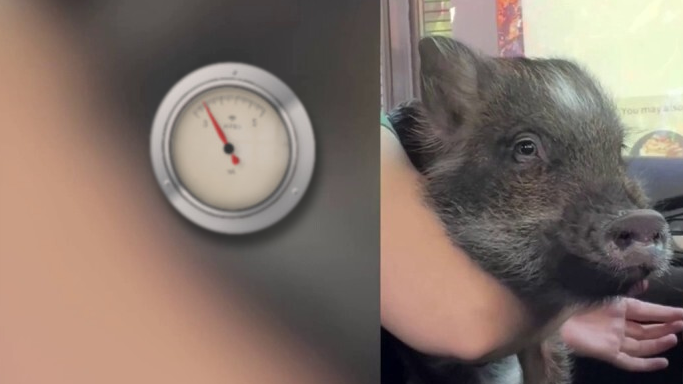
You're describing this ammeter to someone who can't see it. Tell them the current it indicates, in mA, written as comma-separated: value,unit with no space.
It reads 1,mA
